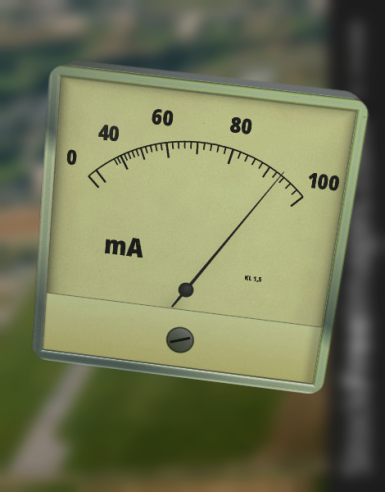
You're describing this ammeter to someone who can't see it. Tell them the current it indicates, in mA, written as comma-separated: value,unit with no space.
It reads 93,mA
